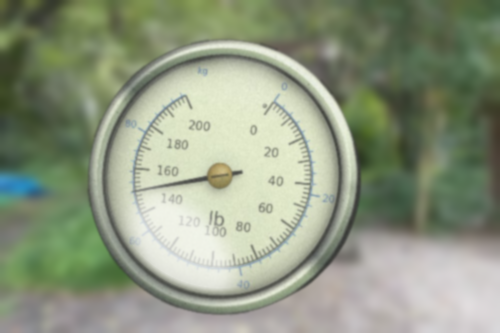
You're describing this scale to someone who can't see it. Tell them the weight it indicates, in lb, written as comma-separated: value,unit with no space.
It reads 150,lb
